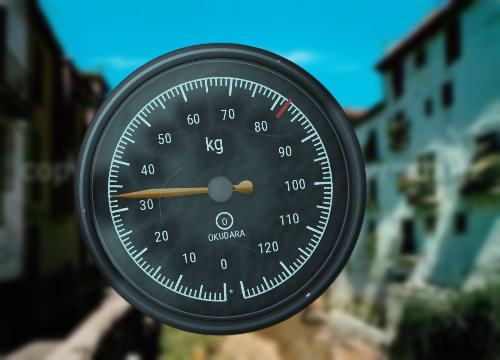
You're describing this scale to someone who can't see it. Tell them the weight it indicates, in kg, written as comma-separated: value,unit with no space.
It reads 33,kg
